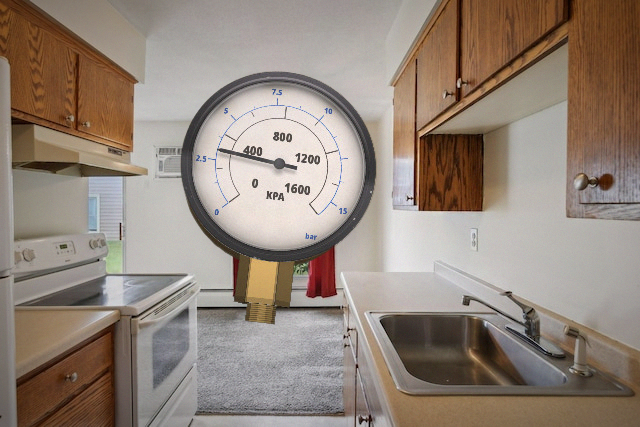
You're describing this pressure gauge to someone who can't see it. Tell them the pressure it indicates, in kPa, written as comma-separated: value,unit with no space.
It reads 300,kPa
